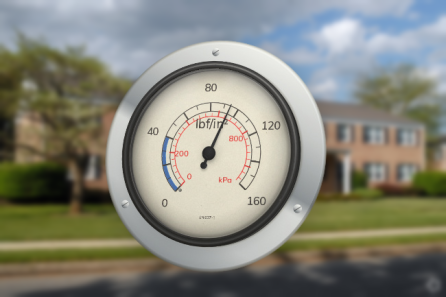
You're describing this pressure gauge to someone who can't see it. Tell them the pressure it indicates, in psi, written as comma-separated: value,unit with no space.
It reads 95,psi
